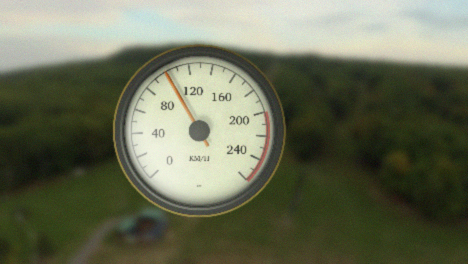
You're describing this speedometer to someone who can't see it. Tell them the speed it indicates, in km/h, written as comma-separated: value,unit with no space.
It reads 100,km/h
